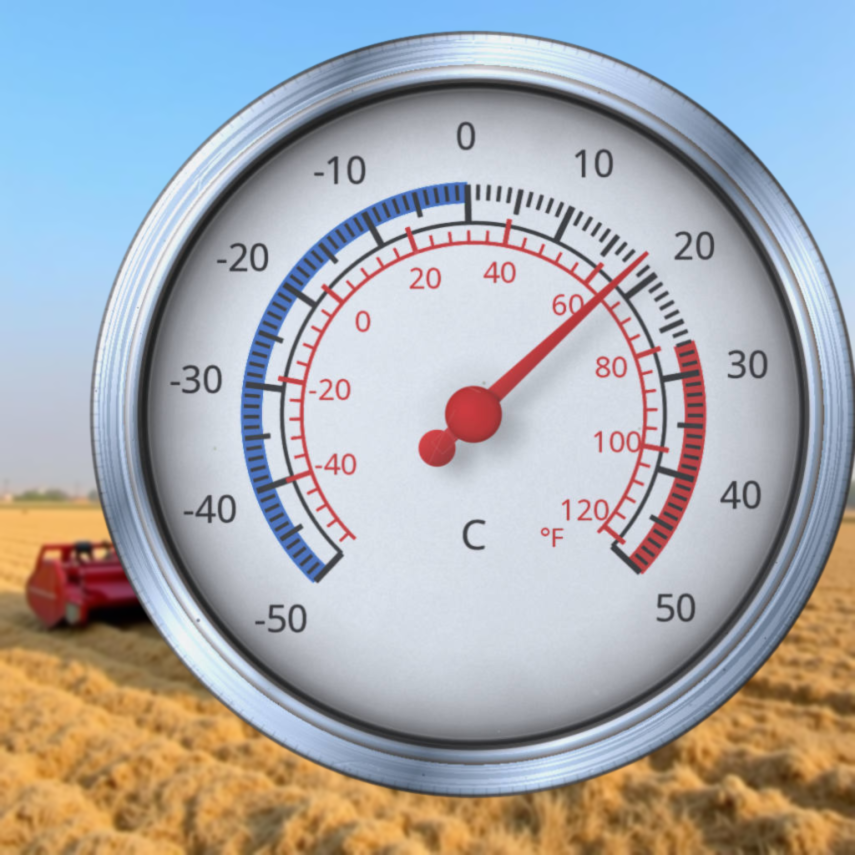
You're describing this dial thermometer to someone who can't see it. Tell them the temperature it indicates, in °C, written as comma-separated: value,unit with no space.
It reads 18,°C
